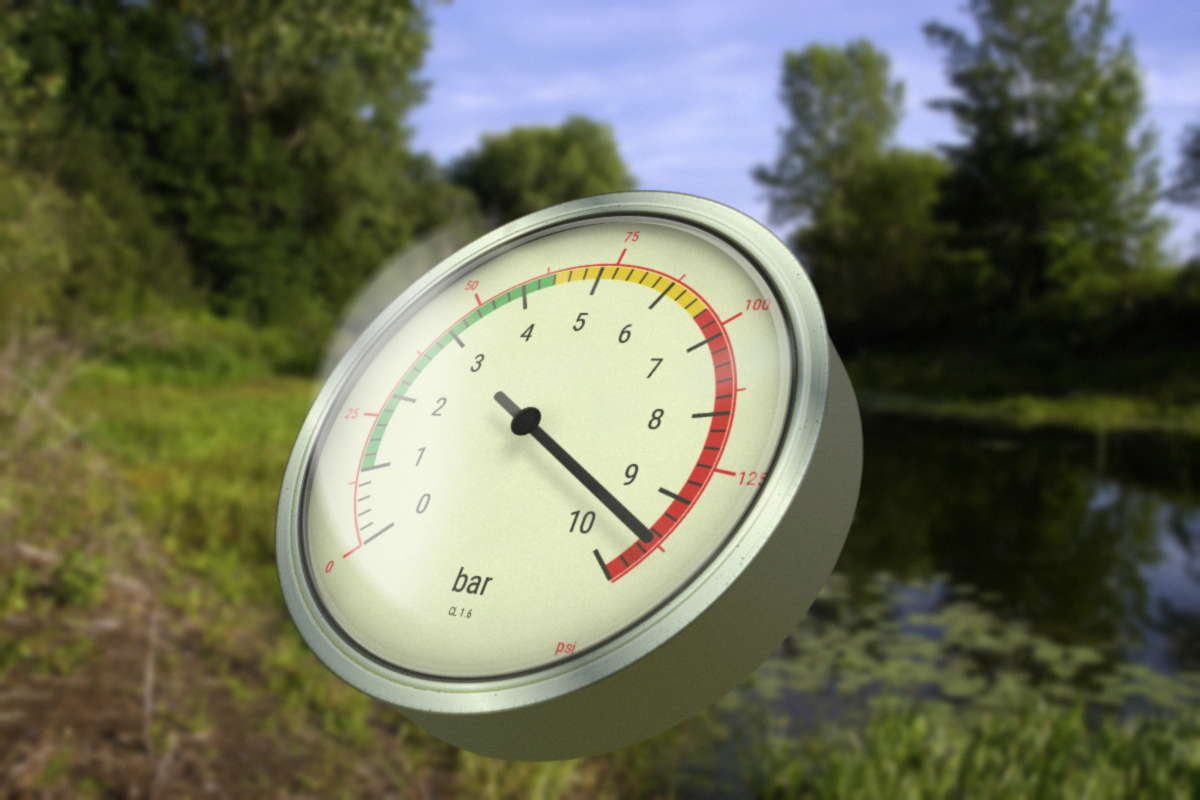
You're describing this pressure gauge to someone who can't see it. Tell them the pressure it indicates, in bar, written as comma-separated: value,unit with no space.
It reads 9.5,bar
